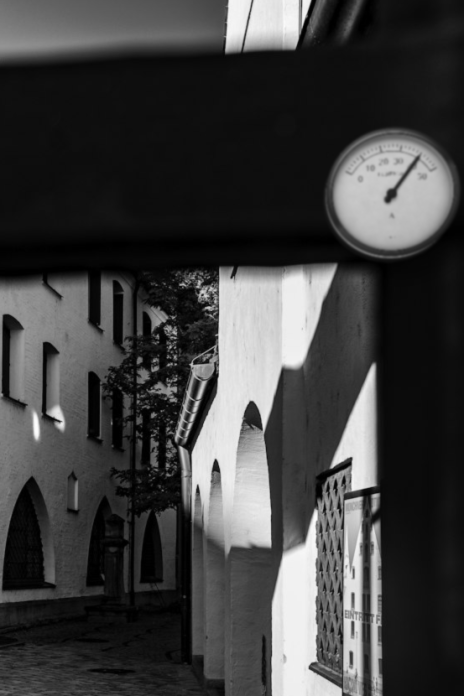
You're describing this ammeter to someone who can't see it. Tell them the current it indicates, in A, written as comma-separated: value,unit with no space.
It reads 40,A
